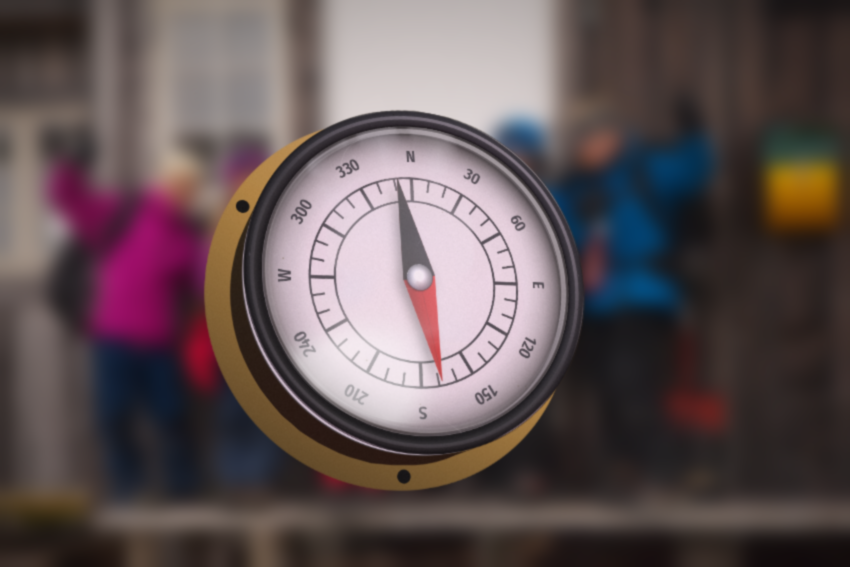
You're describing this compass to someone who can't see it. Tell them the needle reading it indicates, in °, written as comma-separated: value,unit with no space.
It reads 170,°
